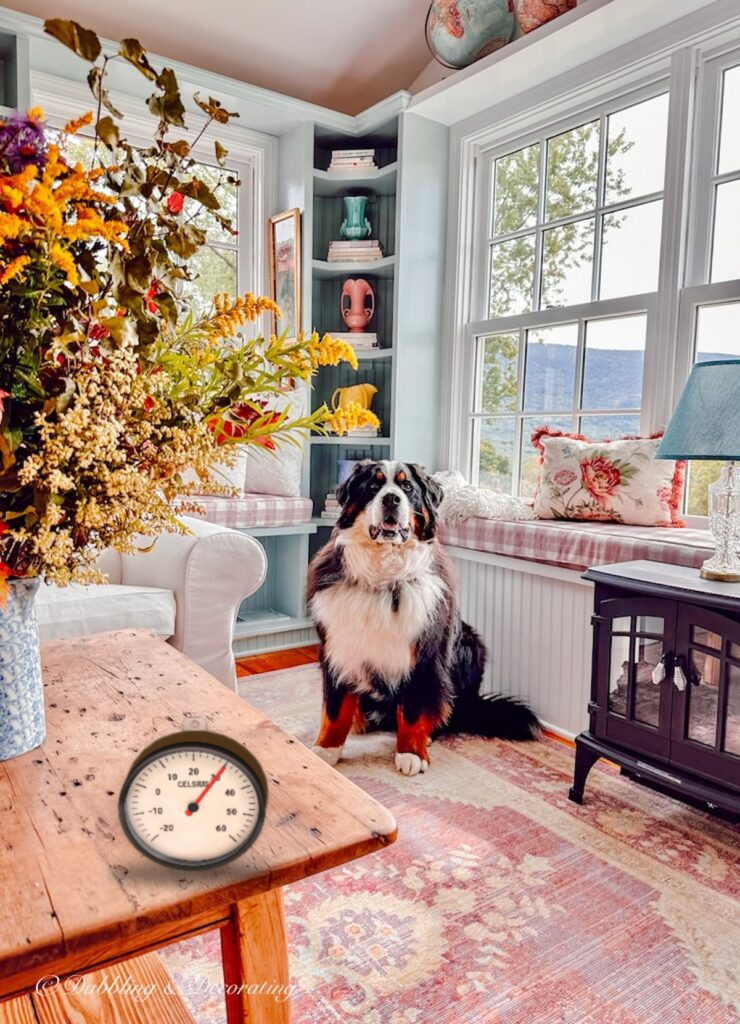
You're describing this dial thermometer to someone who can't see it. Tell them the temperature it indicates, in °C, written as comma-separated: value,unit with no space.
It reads 30,°C
